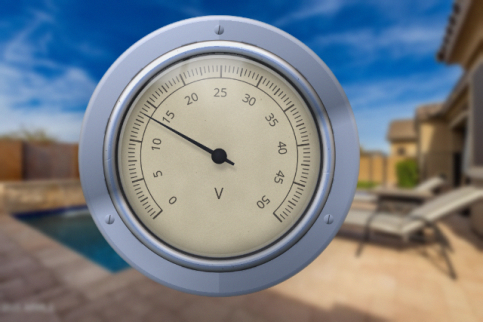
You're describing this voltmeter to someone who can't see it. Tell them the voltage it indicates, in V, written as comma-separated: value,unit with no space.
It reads 13.5,V
